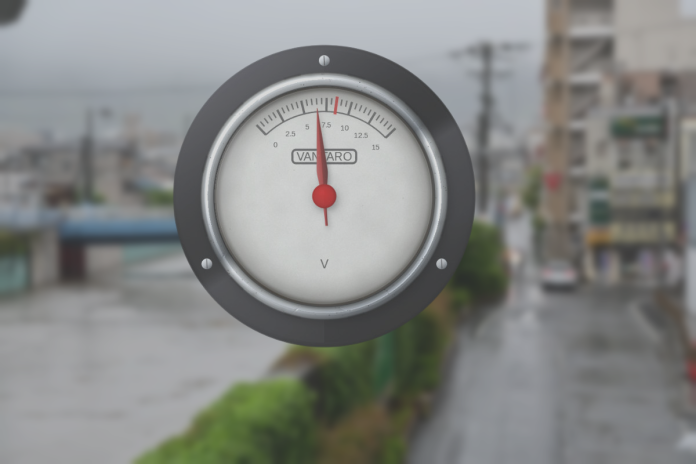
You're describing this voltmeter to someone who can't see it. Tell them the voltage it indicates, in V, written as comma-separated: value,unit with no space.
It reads 6.5,V
